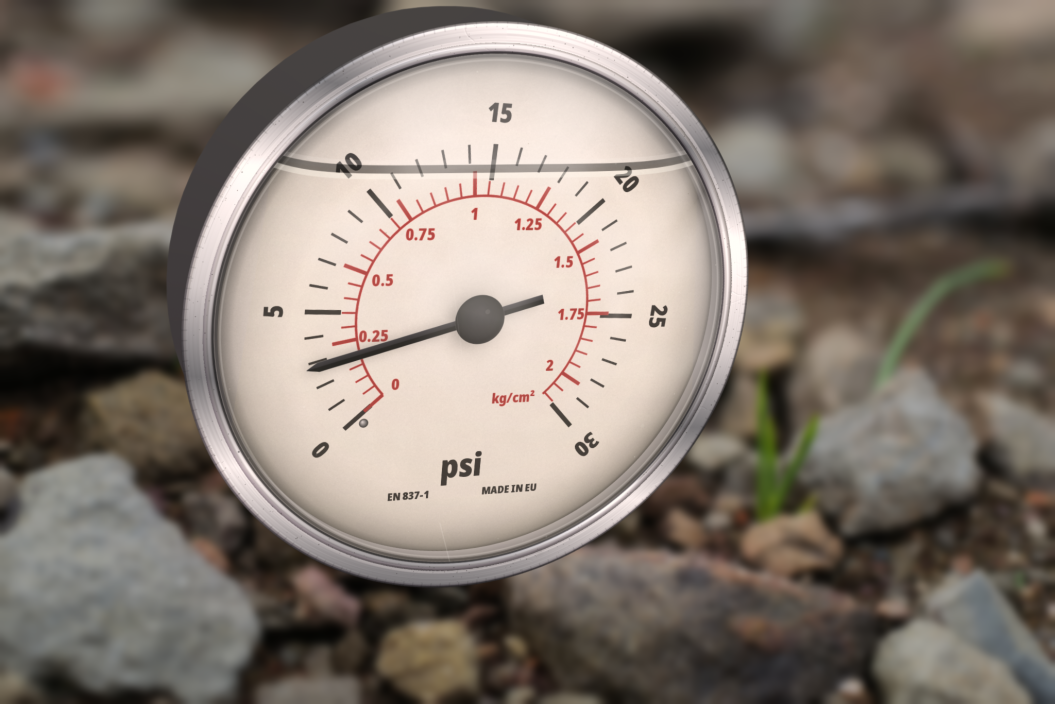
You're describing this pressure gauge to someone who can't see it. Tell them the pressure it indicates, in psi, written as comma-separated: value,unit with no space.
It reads 3,psi
